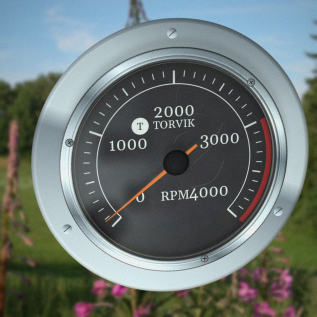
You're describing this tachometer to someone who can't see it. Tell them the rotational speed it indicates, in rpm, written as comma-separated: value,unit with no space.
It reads 100,rpm
